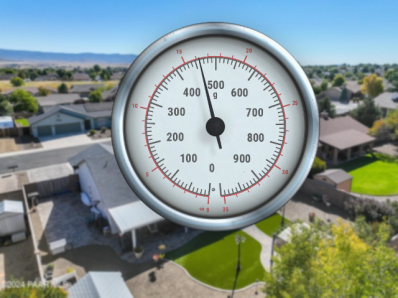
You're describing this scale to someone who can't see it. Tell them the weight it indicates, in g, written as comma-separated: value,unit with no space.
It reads 460,g
